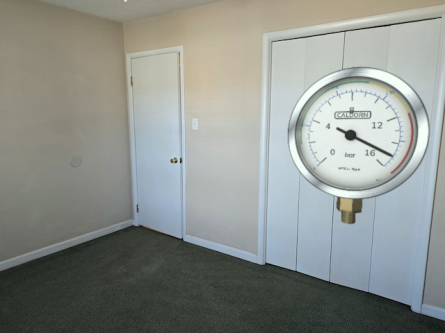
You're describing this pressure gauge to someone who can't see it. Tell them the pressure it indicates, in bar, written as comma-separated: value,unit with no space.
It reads 15,bar
